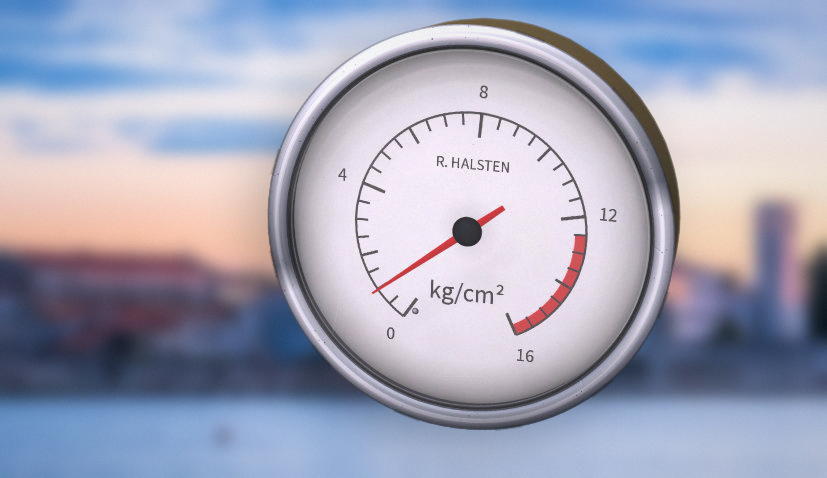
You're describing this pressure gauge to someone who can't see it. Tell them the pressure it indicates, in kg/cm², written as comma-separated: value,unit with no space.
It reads 1,kg/cm²
